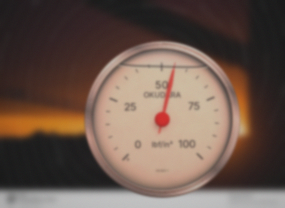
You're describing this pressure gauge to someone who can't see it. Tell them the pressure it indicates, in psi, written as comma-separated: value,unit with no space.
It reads 55,psi
